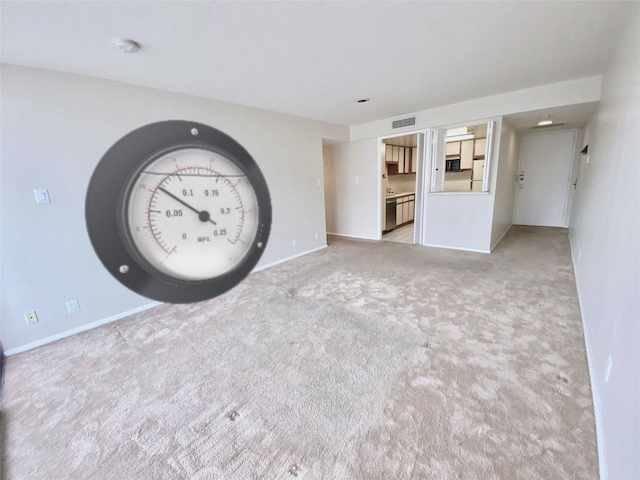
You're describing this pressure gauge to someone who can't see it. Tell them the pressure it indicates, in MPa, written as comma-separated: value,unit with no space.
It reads 0.075,MPa
